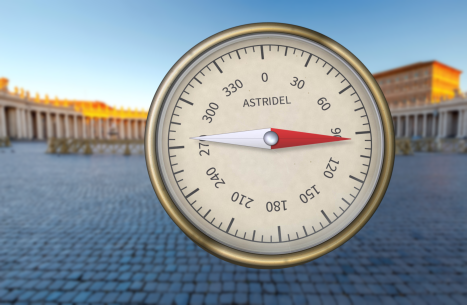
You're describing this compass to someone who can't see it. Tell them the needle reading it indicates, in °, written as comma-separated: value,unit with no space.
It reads 95,°
